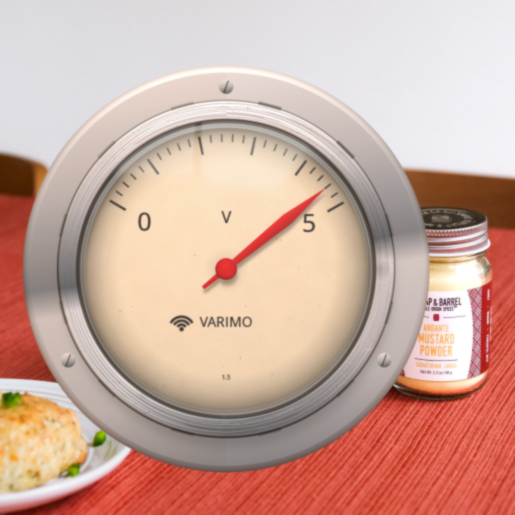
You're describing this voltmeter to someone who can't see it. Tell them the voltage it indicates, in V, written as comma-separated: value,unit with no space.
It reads 4.6,V
